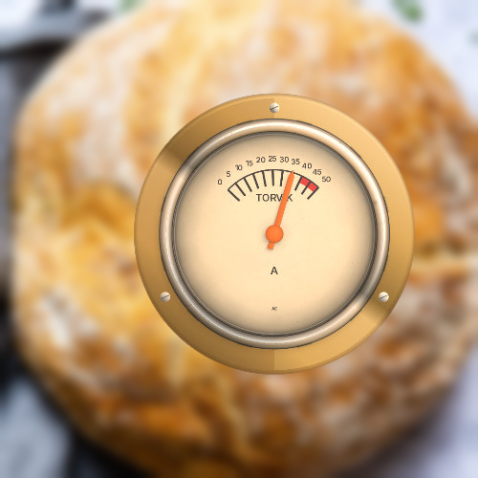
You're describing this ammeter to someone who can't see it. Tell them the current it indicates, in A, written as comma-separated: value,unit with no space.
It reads 35,A
